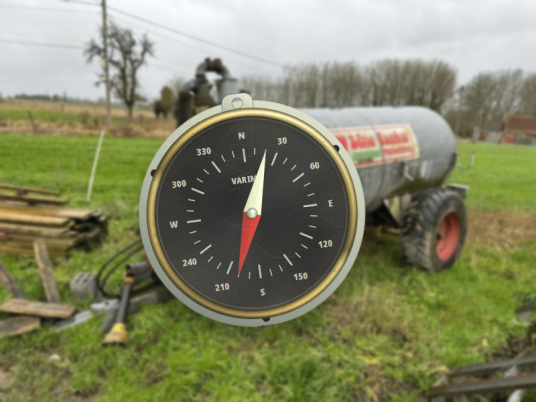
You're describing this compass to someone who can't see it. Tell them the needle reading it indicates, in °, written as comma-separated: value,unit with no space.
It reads 200,°
